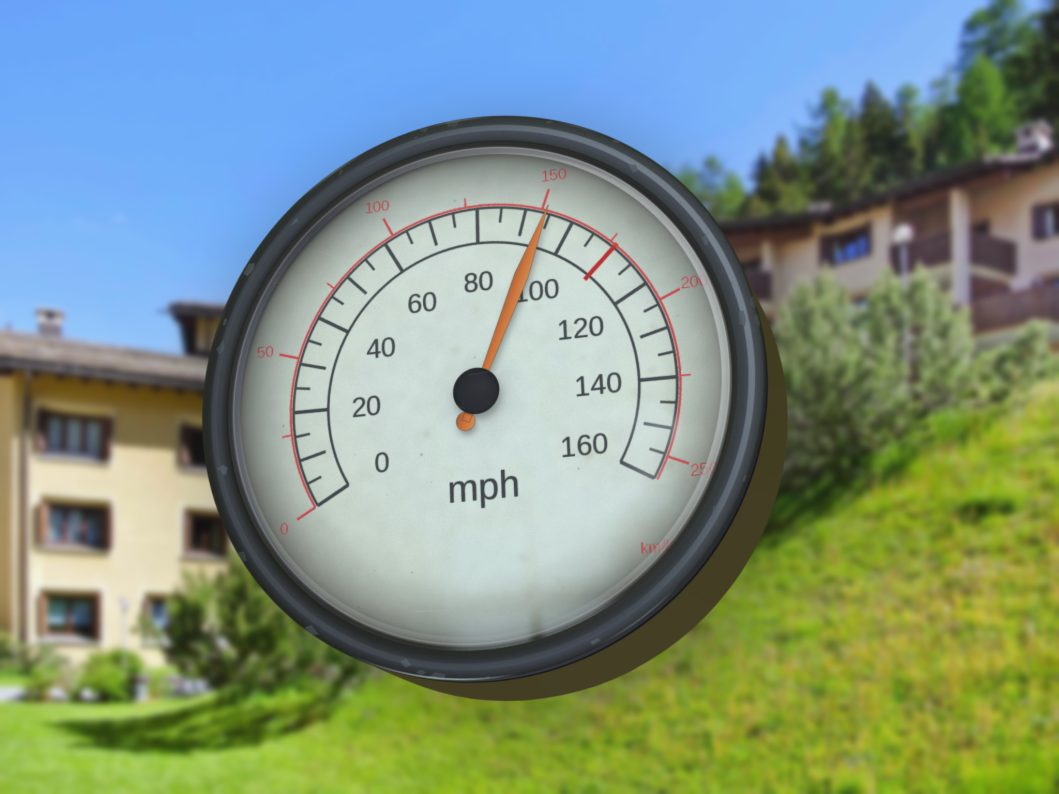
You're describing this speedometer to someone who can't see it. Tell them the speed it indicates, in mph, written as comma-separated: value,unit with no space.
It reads 95,mph
